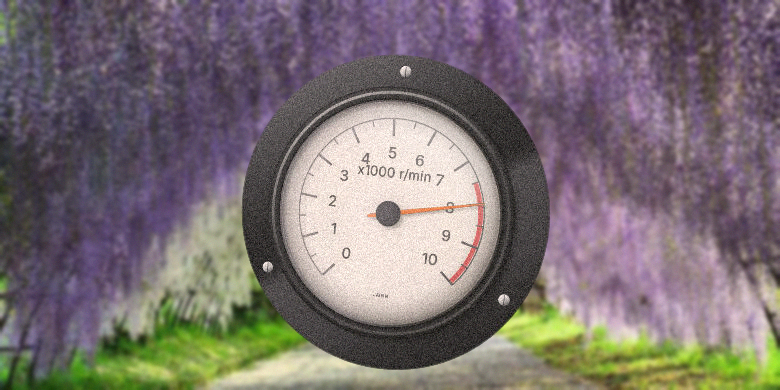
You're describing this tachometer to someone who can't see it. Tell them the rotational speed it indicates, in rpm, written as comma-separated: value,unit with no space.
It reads 8000,rpm
